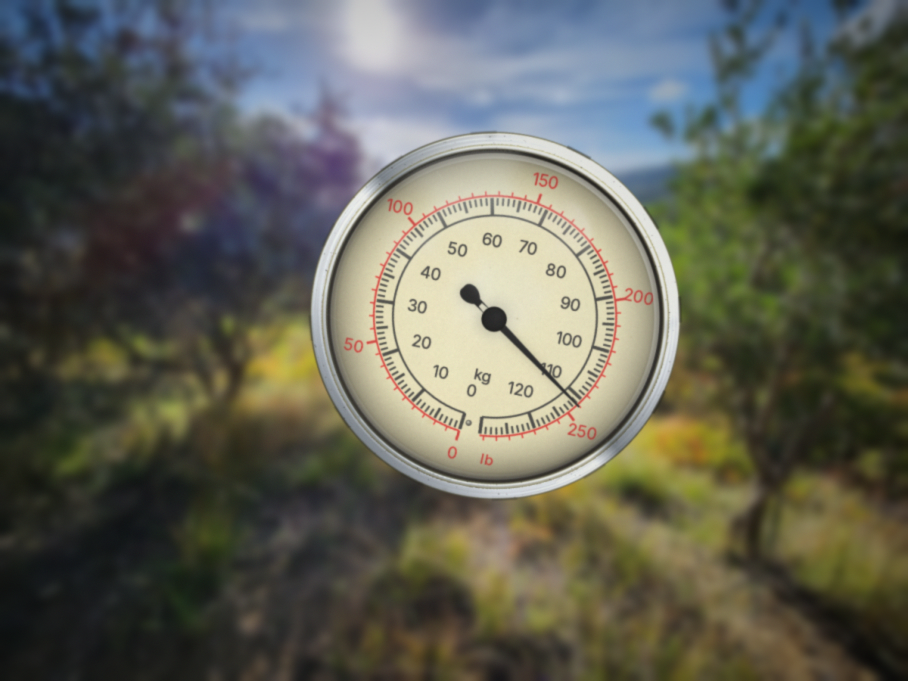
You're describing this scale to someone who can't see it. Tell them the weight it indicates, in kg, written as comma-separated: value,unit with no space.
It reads 111,kg
